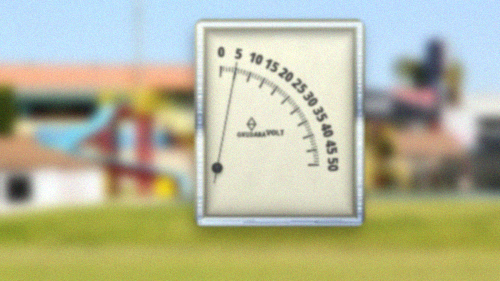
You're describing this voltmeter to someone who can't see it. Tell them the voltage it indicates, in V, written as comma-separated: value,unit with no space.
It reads 5,V
